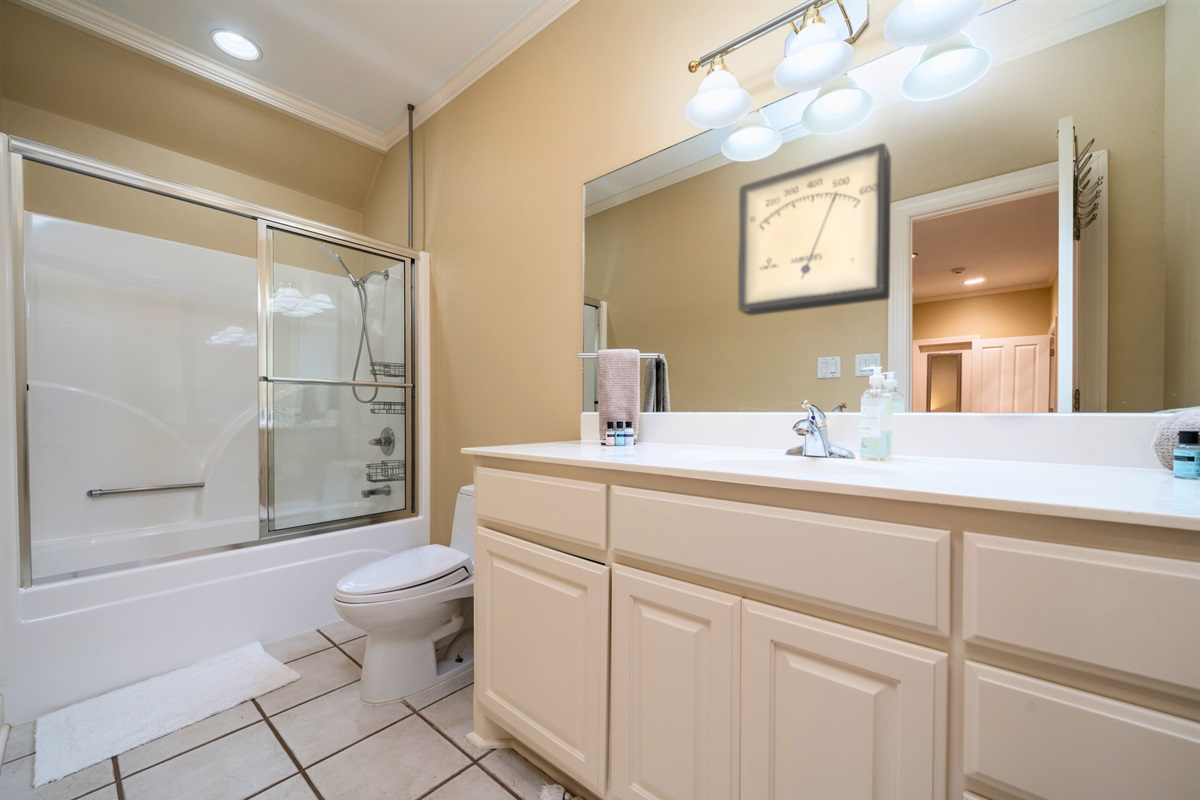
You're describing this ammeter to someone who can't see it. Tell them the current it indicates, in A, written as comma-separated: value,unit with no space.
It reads 500,A
